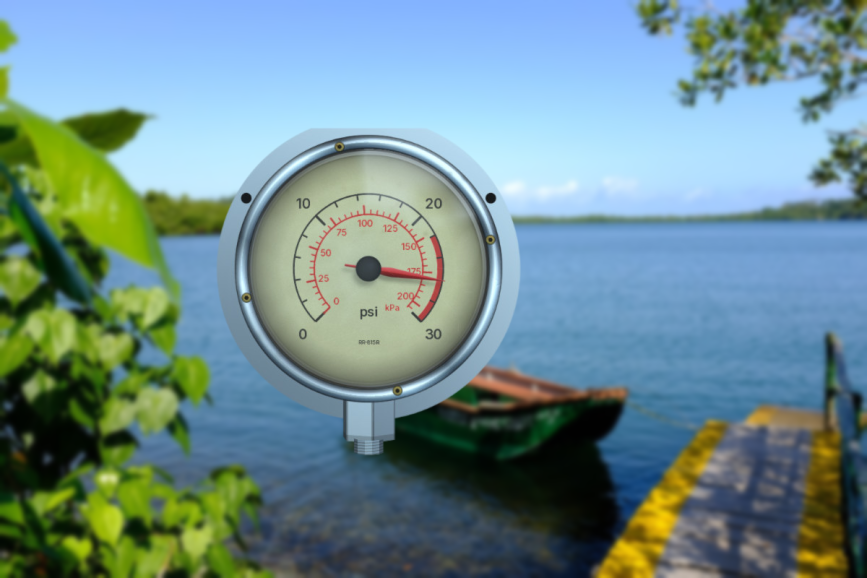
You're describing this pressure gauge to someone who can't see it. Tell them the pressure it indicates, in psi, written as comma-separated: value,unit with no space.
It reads 26,psi
